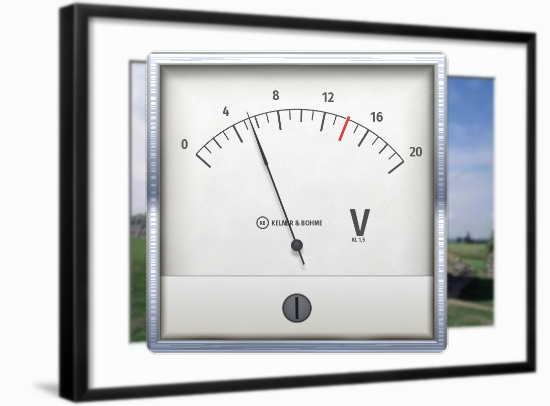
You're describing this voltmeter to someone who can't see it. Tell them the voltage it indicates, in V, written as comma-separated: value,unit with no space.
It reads 5.5,V
